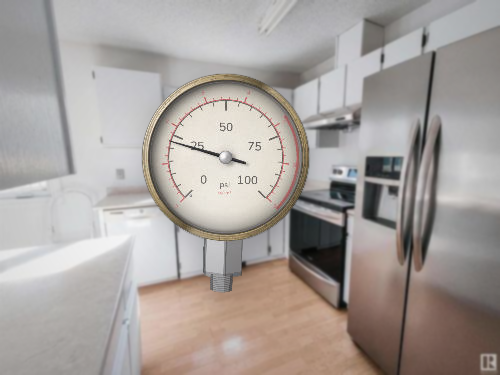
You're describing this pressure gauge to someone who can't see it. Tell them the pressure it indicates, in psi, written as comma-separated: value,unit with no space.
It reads 22.5,psi
